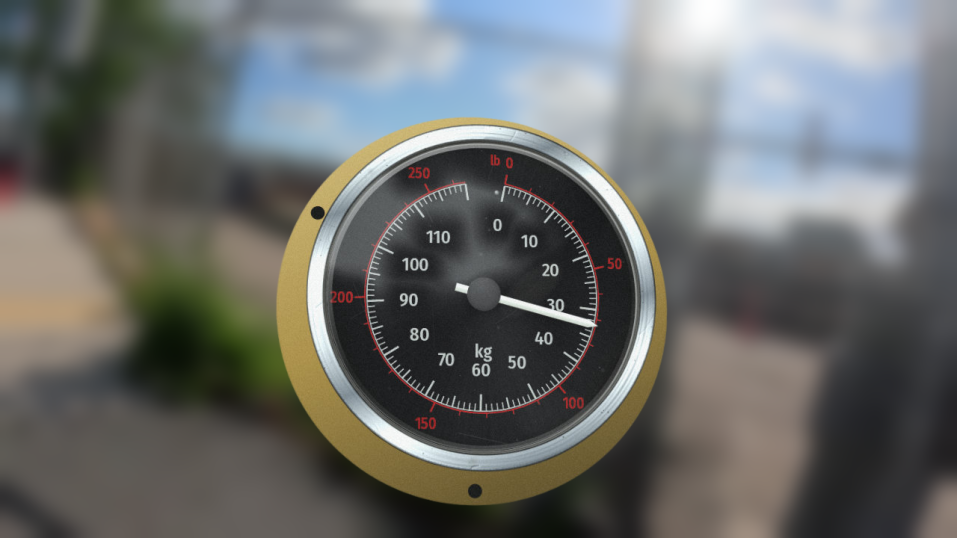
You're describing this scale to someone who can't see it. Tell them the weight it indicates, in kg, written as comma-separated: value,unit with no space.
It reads 33,kg
